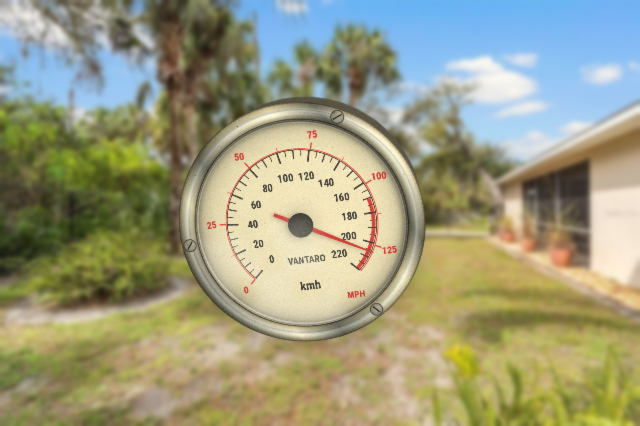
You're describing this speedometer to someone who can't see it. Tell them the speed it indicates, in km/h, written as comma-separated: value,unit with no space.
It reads 205,km/h
